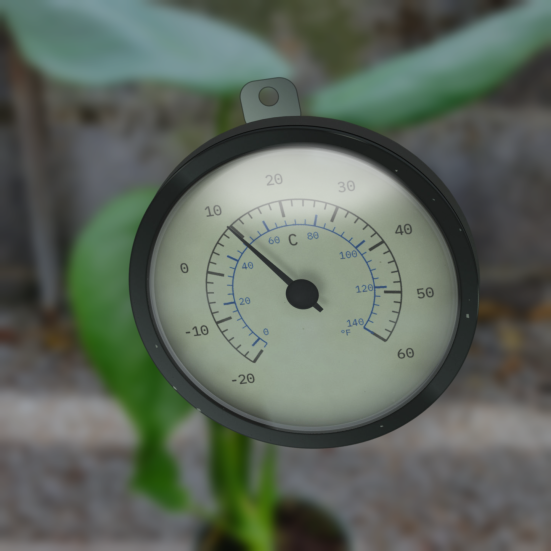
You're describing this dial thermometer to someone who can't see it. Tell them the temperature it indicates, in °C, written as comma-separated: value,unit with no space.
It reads 10,°C
